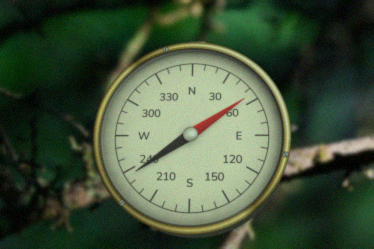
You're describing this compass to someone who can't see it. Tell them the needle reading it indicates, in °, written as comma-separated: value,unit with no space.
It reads 55,°
